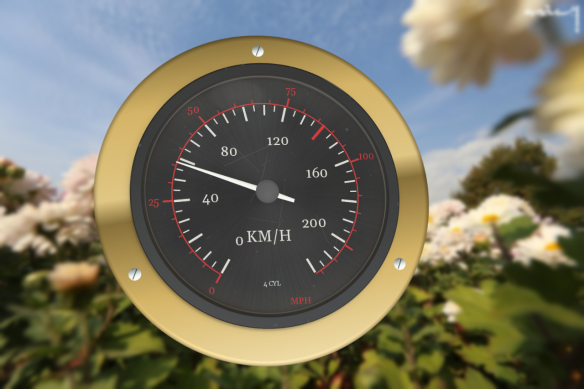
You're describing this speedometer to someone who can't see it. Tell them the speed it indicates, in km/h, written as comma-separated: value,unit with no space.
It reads 57.5,km/h
